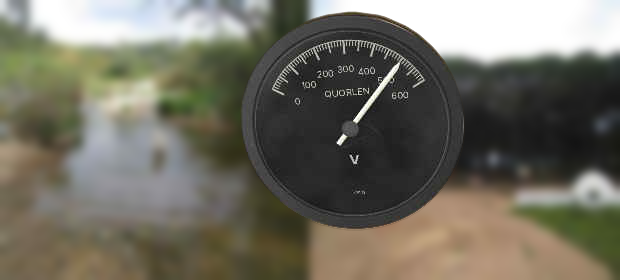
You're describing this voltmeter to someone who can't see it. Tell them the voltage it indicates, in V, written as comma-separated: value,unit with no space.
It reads 500,V
